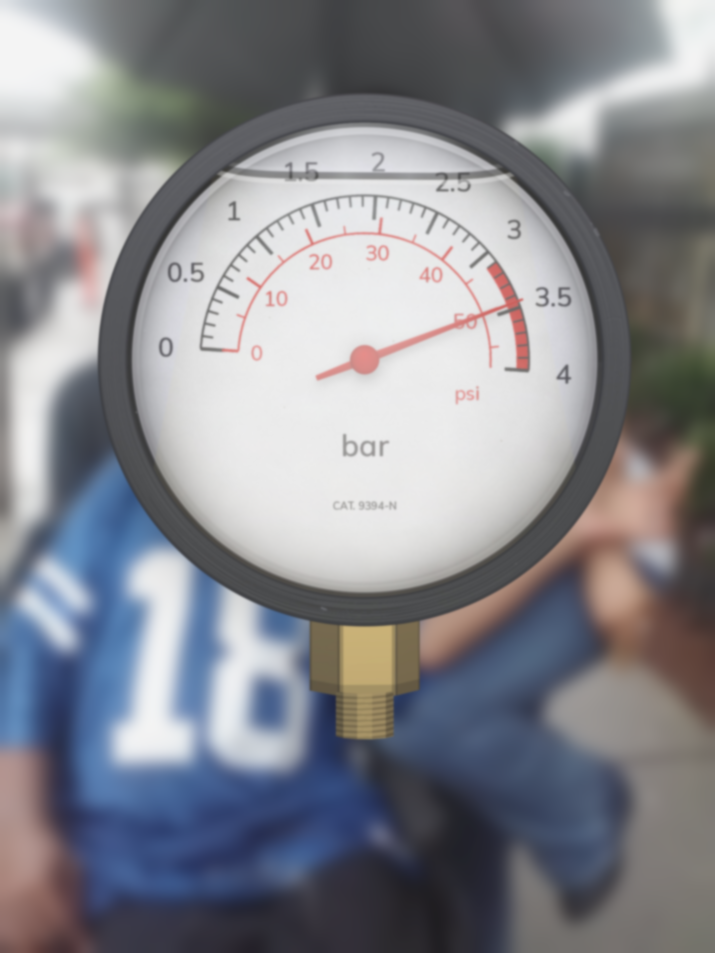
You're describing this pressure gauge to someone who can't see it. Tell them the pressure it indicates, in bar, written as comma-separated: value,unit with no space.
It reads 3.45,bar
